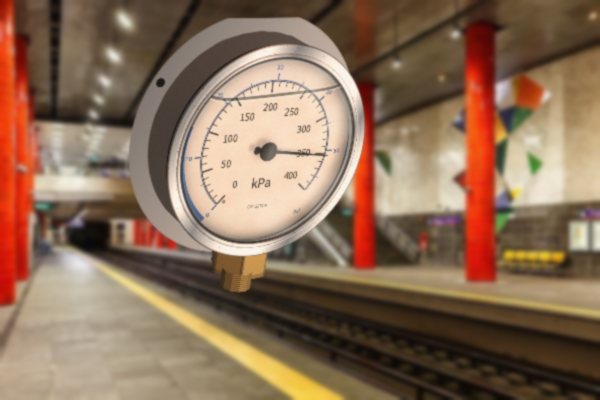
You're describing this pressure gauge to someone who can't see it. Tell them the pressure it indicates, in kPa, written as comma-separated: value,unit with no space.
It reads 350,kPa
